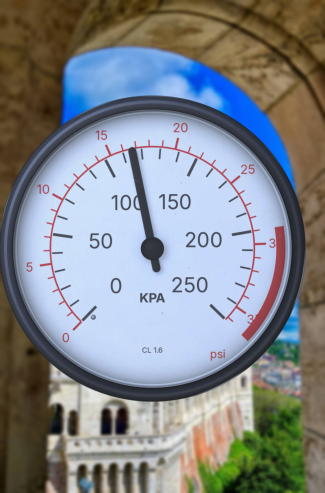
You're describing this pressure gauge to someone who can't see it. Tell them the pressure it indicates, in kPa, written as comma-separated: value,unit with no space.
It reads 115,kPa
